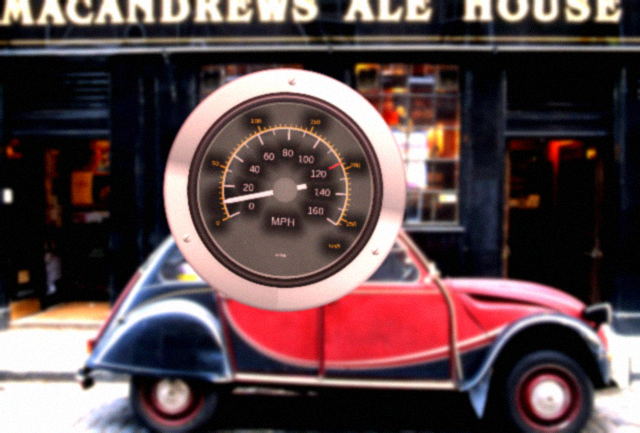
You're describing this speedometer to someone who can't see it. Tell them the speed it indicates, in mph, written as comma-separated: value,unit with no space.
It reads 10,mph
